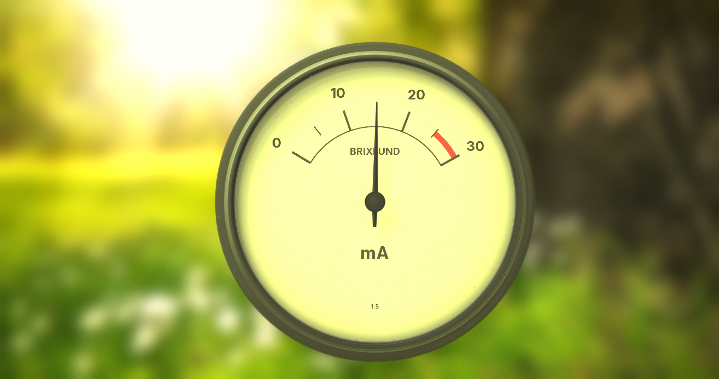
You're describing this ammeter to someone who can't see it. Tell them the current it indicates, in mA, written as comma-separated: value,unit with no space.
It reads 15,mA
